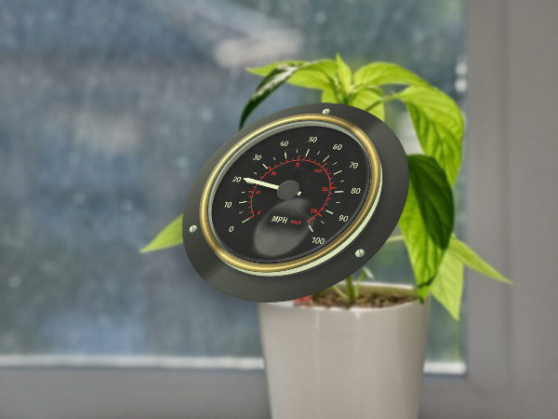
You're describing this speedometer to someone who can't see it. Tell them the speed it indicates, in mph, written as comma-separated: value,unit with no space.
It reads 20,mph
